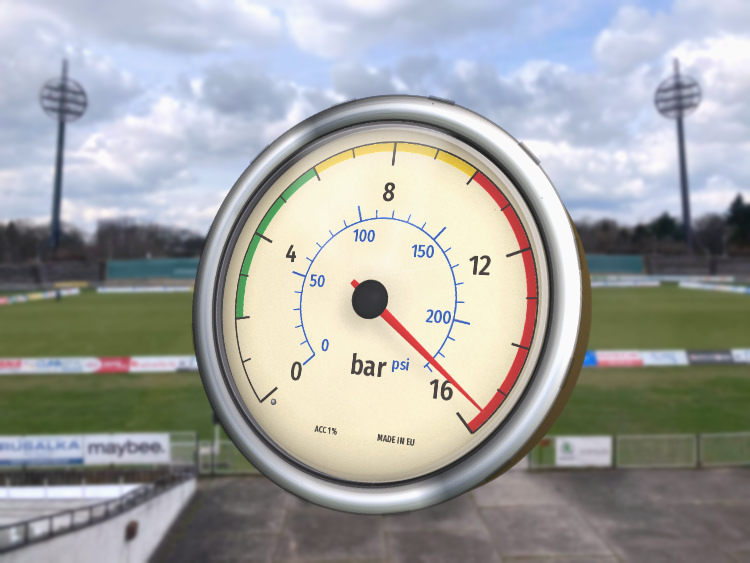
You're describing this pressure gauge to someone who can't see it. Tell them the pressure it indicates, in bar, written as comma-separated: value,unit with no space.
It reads 15.5,bar
